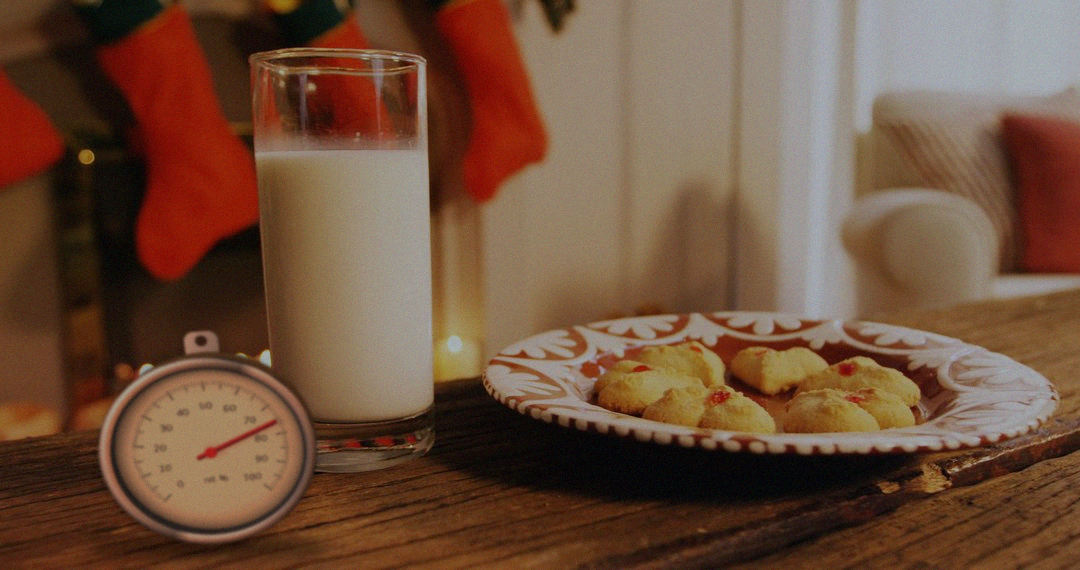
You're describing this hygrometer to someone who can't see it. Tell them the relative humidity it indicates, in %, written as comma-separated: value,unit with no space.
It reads 75,%
